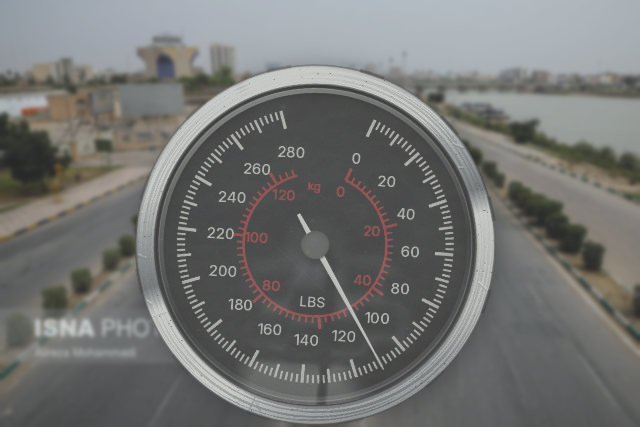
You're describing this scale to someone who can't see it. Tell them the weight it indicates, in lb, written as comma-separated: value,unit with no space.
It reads 110,lb
